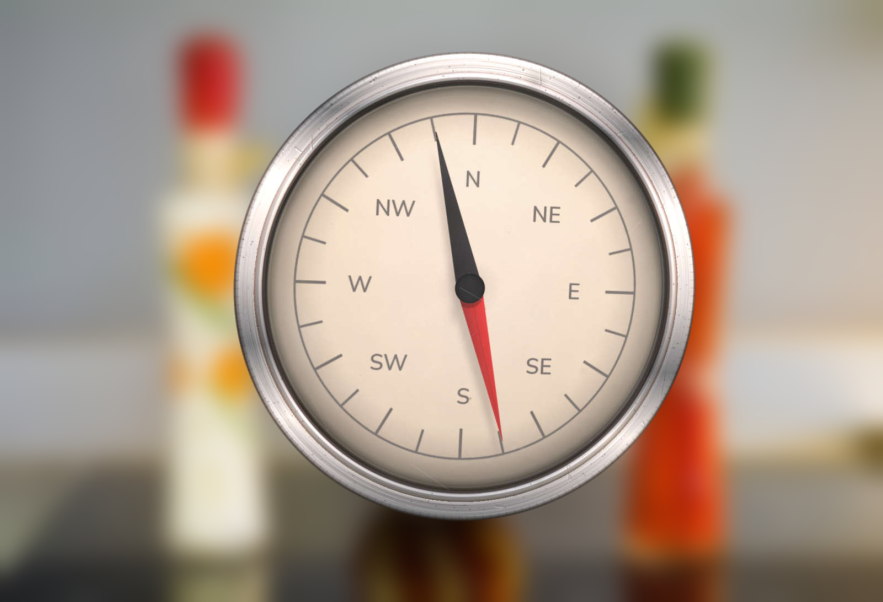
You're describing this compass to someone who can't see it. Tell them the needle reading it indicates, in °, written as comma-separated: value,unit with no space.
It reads 165,°
